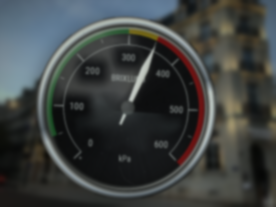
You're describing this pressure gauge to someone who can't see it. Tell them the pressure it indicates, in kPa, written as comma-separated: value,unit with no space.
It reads 350,kPa
